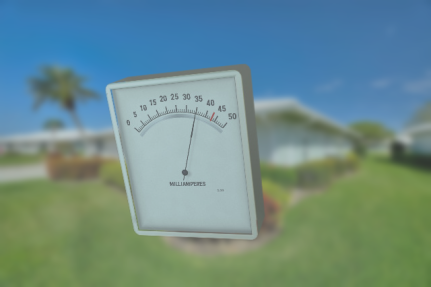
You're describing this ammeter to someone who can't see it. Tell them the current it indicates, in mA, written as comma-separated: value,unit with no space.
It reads 35,mA
